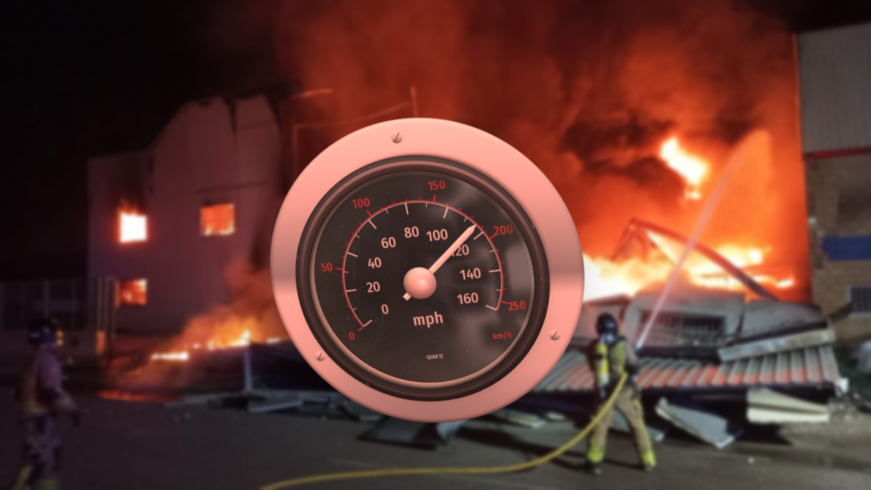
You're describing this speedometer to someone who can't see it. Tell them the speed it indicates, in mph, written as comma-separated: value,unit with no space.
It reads 115,mph
